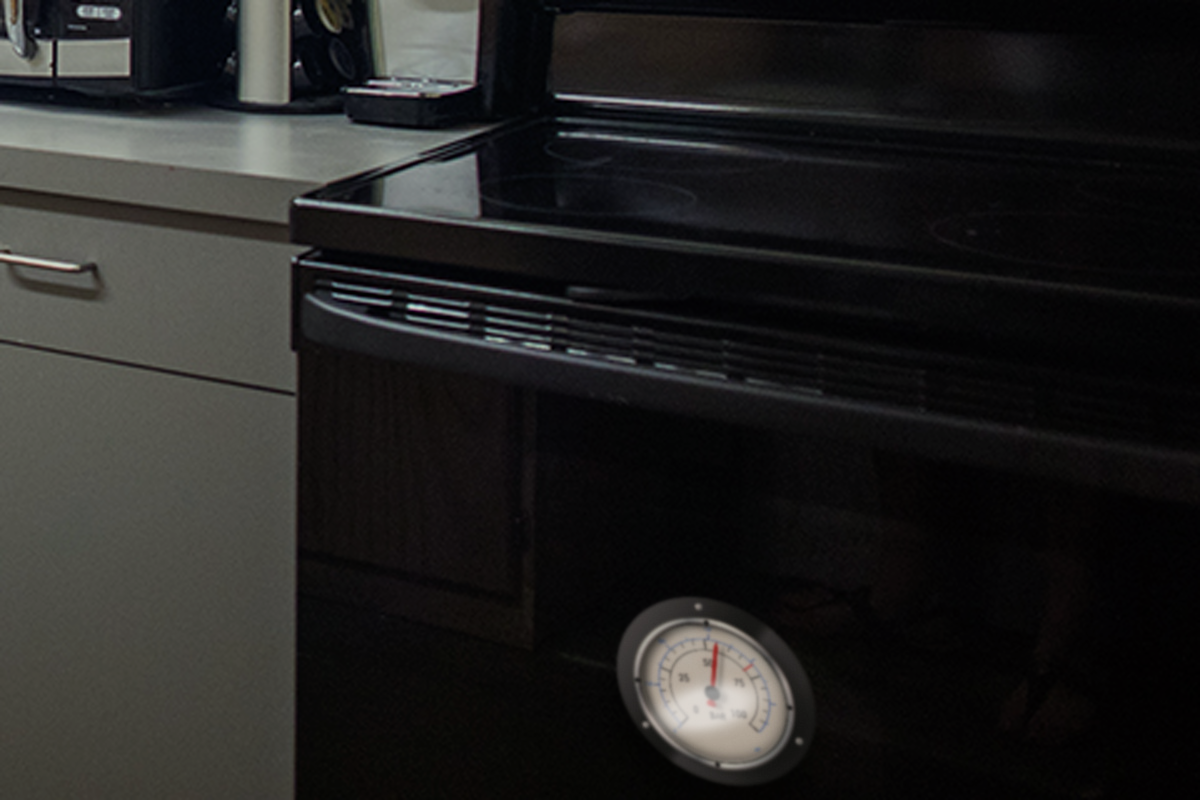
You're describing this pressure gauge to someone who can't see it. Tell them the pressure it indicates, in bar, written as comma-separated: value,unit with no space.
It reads 55,bar
